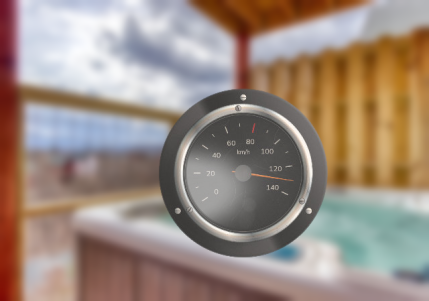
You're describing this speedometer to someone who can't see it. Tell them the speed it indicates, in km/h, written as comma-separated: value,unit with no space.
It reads 130,km/h
